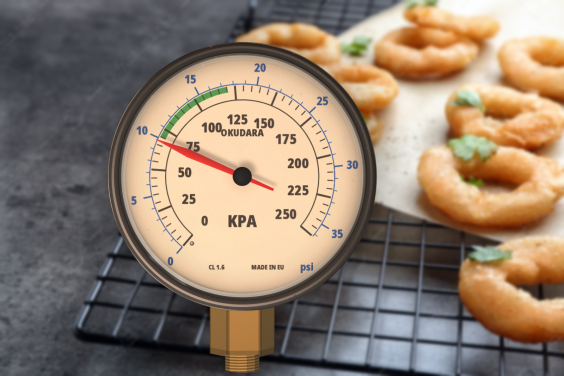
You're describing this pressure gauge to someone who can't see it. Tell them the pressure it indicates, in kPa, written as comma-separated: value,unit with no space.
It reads 67.5,kPa
